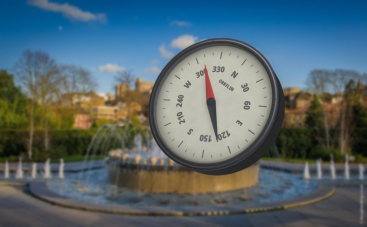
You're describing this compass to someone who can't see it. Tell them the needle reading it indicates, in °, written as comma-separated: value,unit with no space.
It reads 310,°
